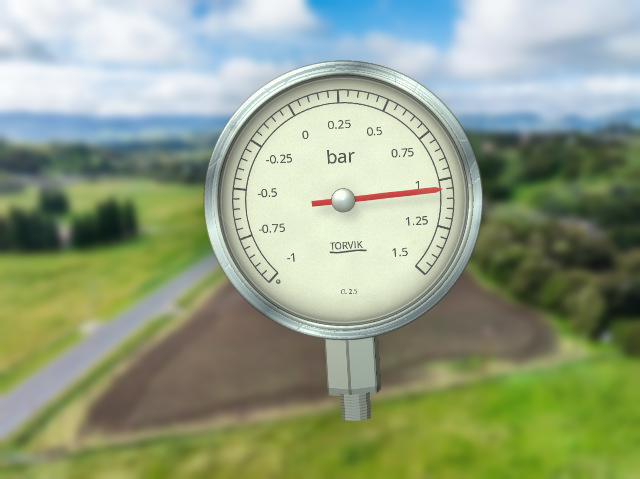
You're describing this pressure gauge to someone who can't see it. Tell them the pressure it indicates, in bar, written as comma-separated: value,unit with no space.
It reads 1.05,bar
